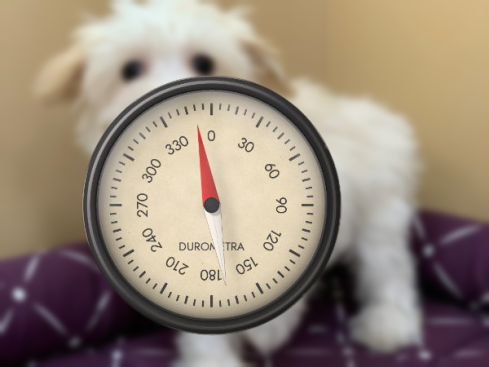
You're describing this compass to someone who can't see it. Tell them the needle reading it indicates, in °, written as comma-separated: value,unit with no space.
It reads 350,°
